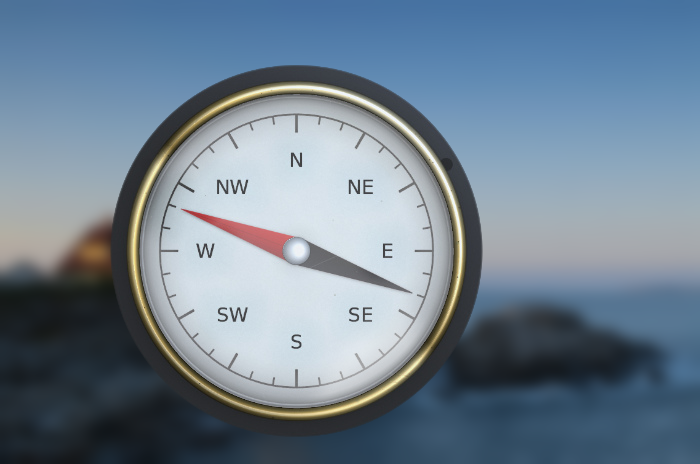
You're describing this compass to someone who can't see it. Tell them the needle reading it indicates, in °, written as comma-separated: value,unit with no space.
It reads 290,°
